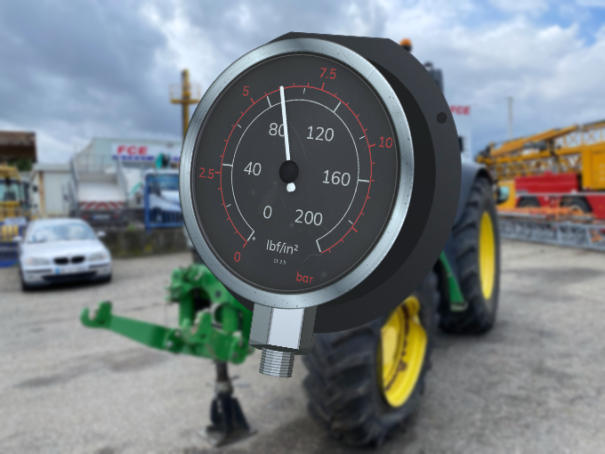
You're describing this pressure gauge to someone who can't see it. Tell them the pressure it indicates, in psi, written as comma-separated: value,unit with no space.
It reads 90,psi
